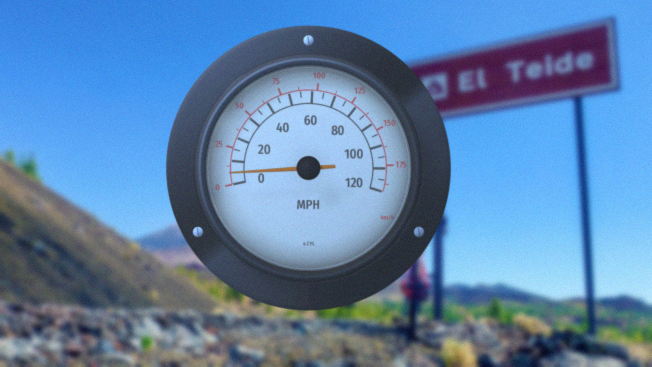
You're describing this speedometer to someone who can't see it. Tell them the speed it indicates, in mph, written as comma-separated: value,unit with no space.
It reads 5,mph
